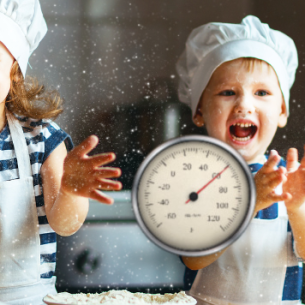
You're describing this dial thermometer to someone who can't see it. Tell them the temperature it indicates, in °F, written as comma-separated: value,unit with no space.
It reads 60,°F
